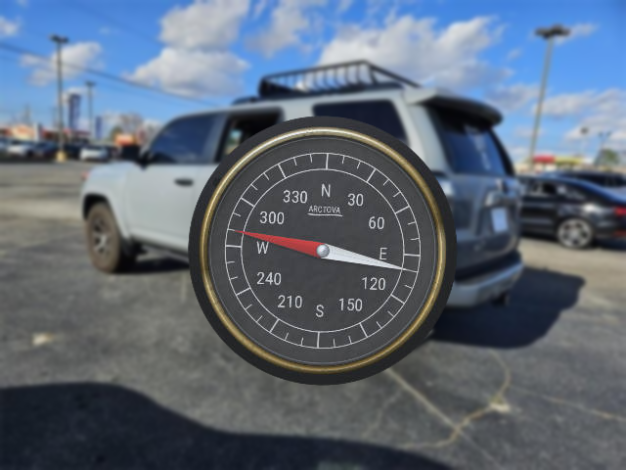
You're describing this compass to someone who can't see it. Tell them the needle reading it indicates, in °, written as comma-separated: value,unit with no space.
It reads 280,°
